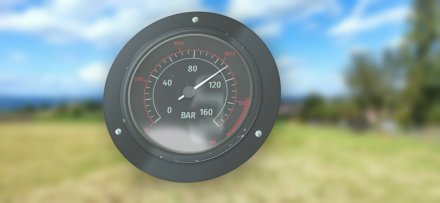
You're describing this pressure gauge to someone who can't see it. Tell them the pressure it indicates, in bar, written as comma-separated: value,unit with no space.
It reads 110,bar
